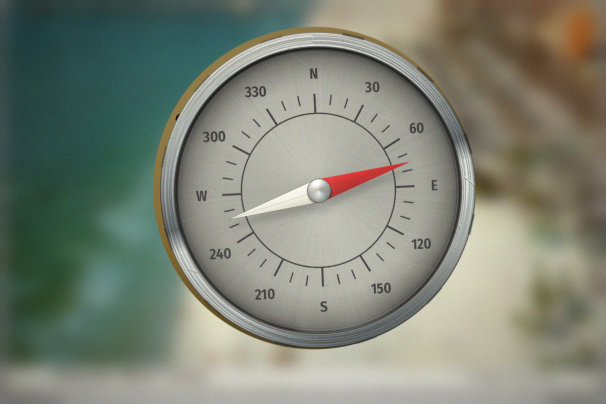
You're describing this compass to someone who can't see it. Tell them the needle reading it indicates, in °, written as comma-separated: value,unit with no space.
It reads 75,°
